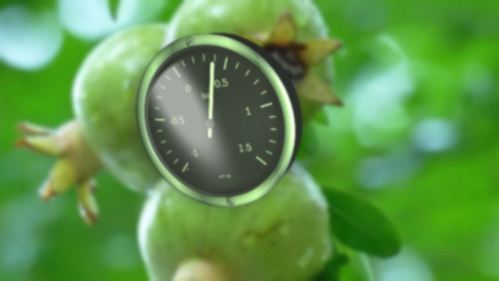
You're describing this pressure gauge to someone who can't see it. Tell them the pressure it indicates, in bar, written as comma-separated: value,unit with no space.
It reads 0.4,bar
